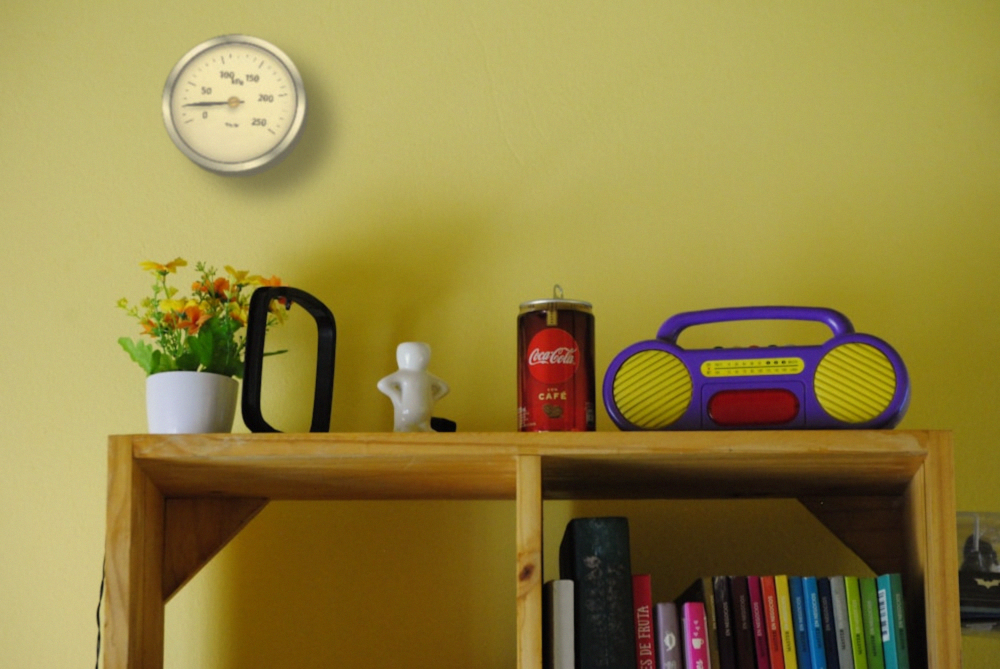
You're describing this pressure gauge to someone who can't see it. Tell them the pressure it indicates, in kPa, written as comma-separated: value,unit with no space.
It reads 20,kPa
